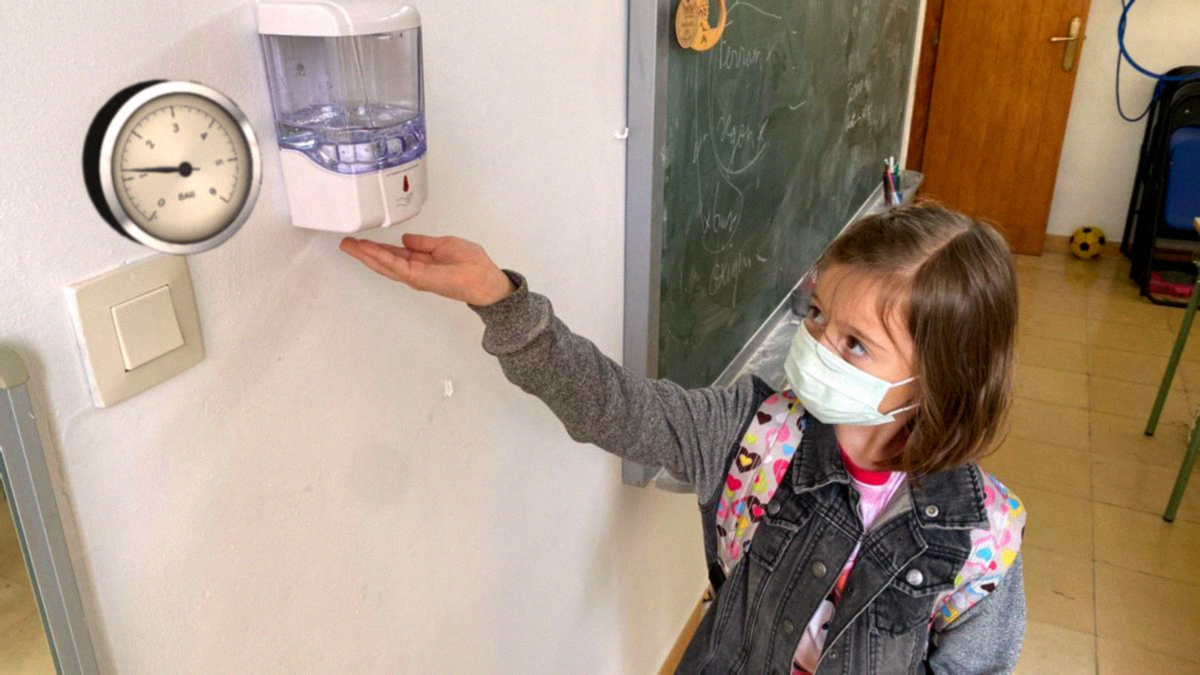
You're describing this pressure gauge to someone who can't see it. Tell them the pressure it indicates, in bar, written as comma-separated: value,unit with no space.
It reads 1.2,bar
